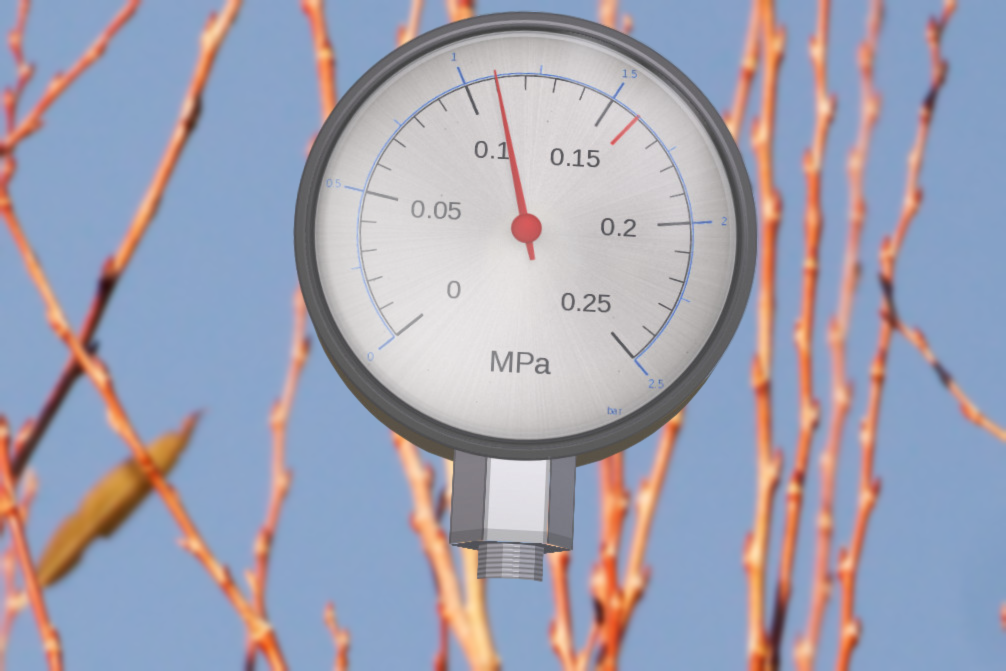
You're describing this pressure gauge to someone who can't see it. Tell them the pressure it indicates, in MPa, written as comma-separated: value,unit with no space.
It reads 0.11,MPa
